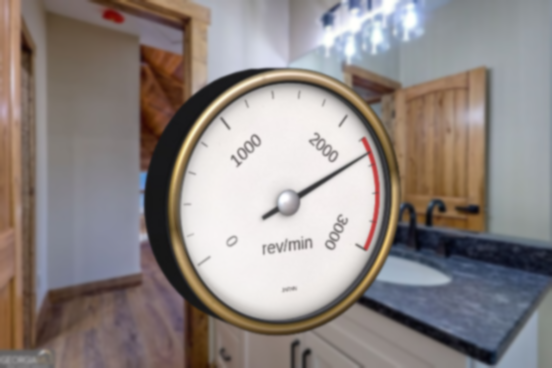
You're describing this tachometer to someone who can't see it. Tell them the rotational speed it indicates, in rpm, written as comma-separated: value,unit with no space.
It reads 2300,rpm
